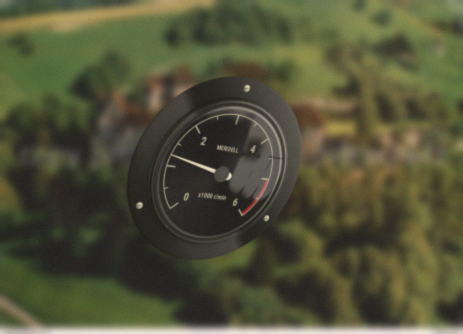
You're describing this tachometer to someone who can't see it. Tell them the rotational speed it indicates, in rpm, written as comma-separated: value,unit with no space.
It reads 1250,rpm
